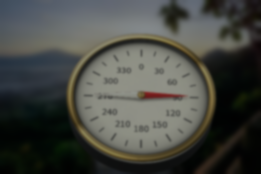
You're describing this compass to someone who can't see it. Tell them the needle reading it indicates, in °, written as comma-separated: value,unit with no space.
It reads 90,°
